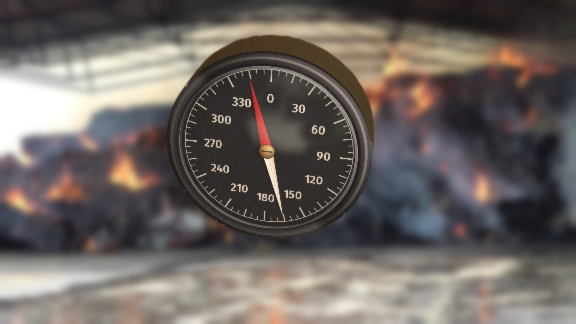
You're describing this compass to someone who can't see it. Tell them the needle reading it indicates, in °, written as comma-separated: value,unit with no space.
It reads 345,°
